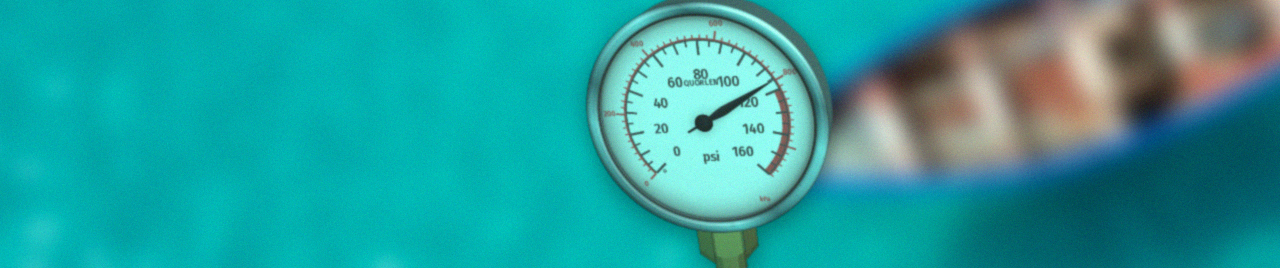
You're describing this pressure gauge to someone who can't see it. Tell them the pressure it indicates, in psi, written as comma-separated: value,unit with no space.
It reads 115,psi
